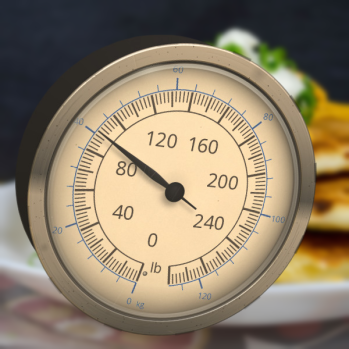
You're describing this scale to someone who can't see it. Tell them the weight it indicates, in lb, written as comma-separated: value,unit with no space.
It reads 90,lb
